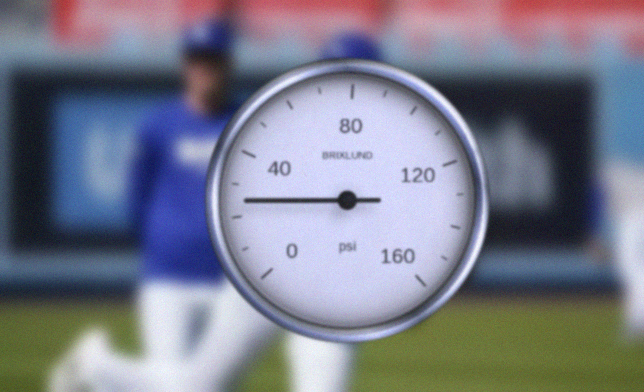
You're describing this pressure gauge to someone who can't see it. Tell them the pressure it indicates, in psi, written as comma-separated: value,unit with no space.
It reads 25,psi
